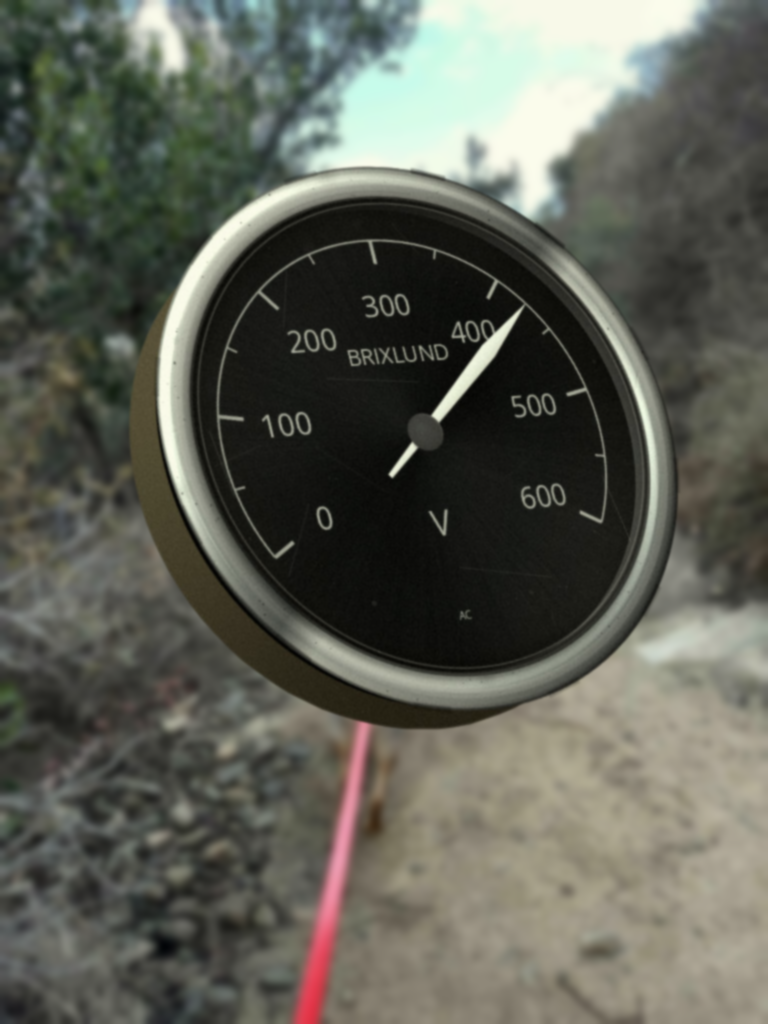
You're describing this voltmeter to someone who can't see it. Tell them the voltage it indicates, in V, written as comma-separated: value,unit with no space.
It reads 425,V
